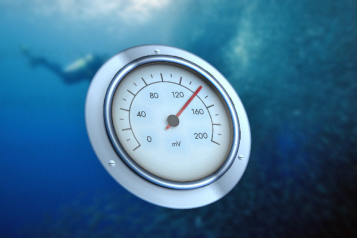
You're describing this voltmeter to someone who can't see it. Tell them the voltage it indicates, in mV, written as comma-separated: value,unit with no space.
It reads 140,mV
